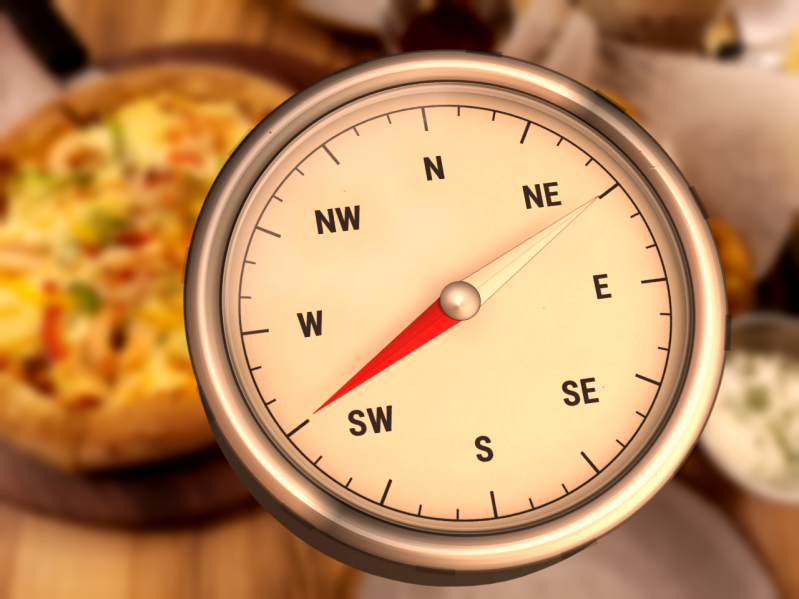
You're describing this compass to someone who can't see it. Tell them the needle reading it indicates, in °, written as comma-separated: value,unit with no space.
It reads 240,°
